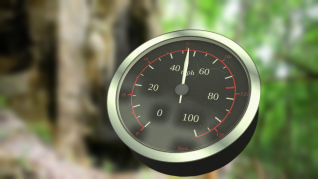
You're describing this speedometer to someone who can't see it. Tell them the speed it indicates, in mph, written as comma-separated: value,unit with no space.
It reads 47.5,mph
